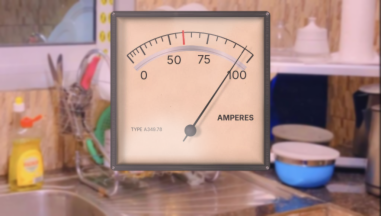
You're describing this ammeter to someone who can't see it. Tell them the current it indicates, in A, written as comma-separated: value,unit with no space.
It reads 95,A
